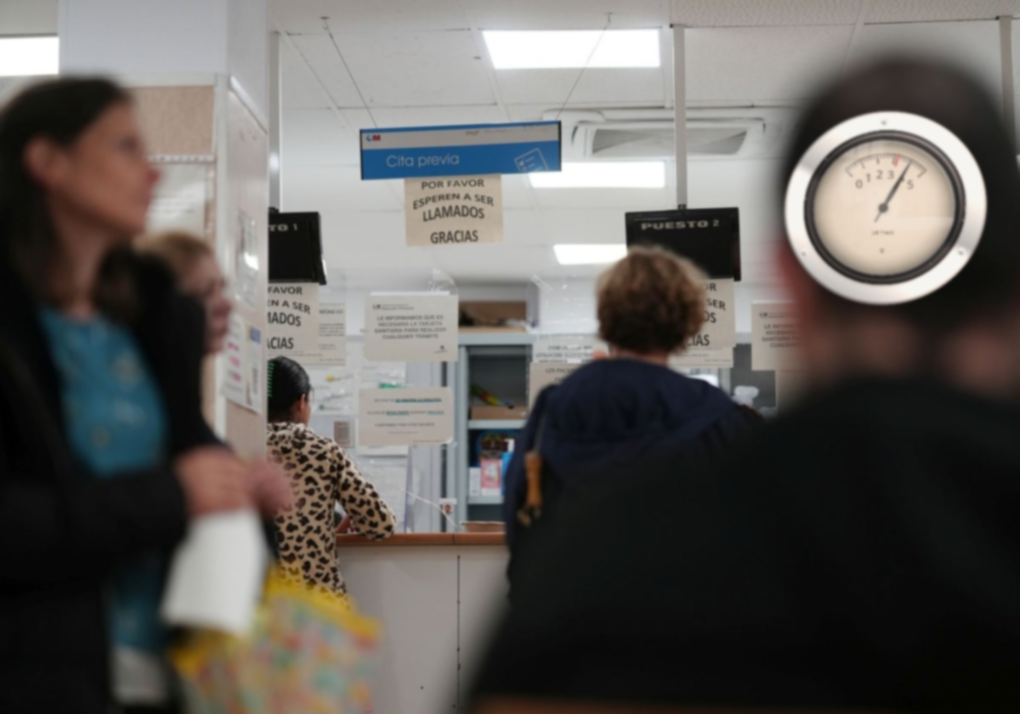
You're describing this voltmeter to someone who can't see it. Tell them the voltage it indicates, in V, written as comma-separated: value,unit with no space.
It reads 4,V
